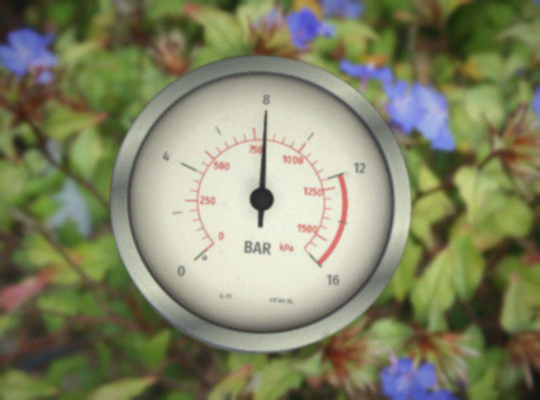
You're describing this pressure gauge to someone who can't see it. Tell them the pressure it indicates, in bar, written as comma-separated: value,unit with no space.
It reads 8,bar
